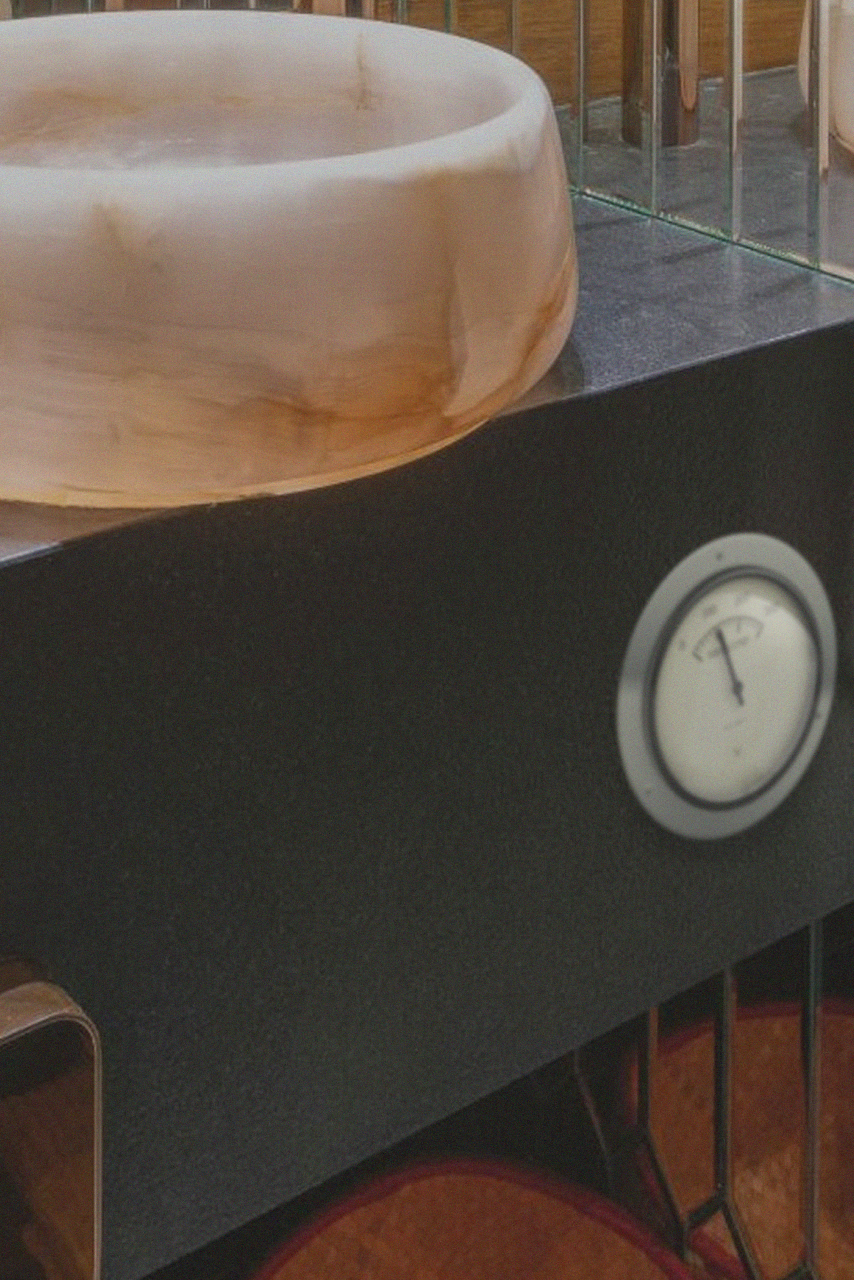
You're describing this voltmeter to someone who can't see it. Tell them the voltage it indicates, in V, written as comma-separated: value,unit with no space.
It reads 100,V
